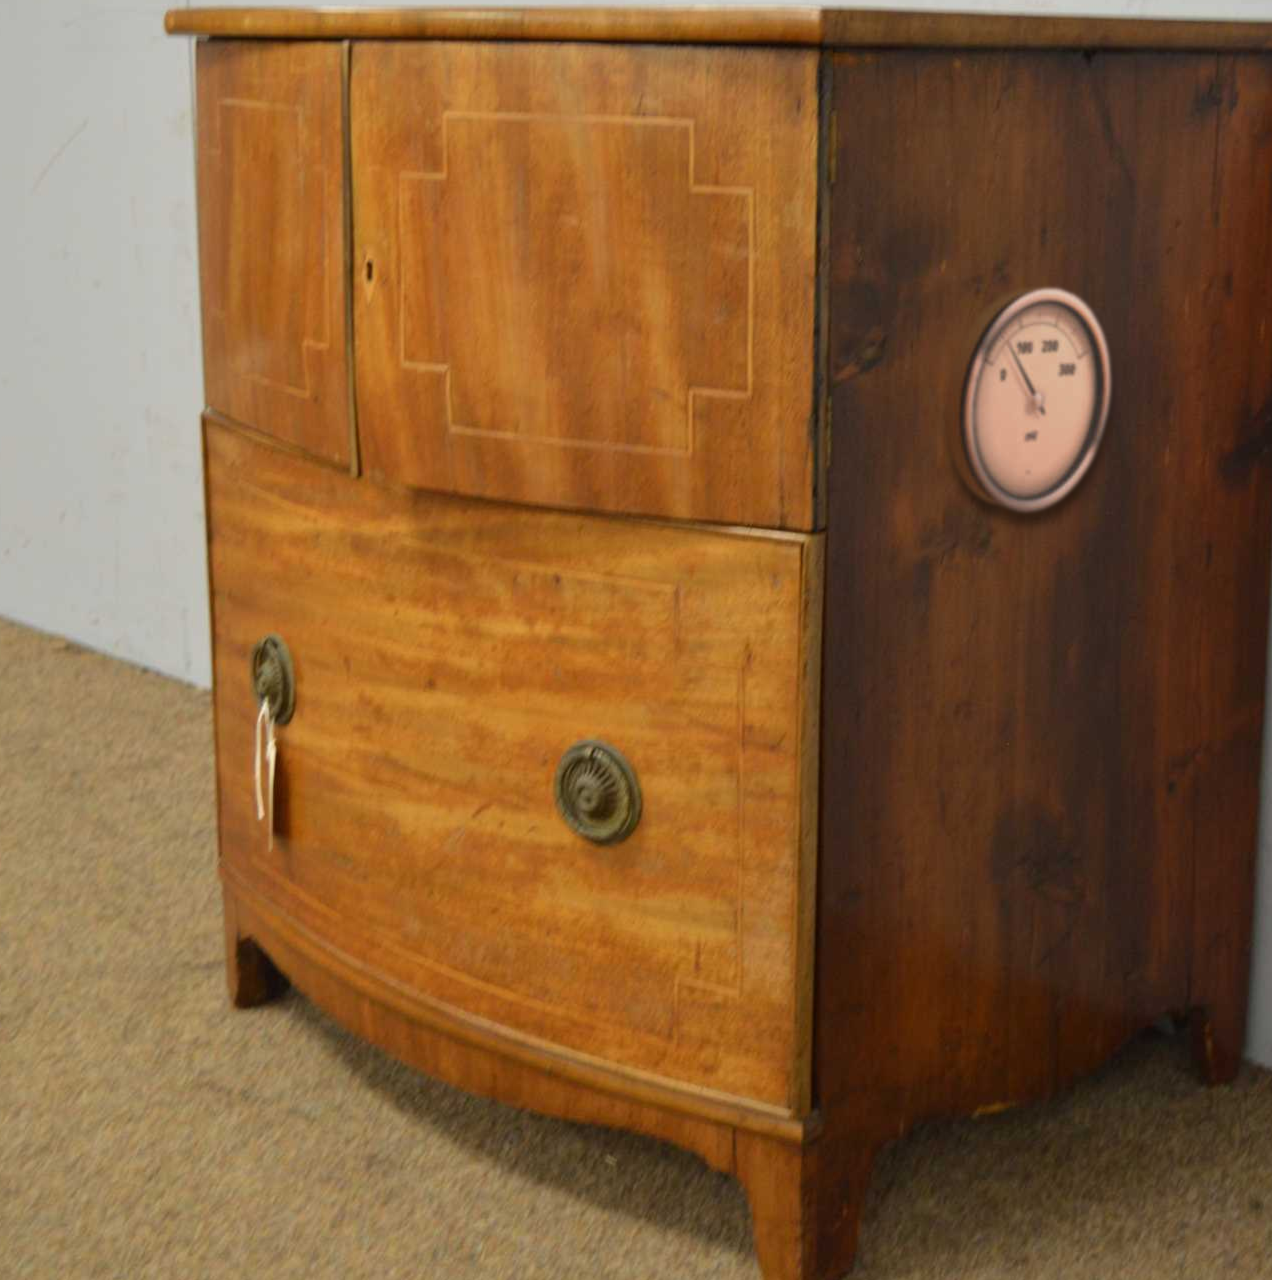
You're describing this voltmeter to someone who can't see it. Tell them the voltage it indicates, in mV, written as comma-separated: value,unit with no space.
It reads 50,mV
